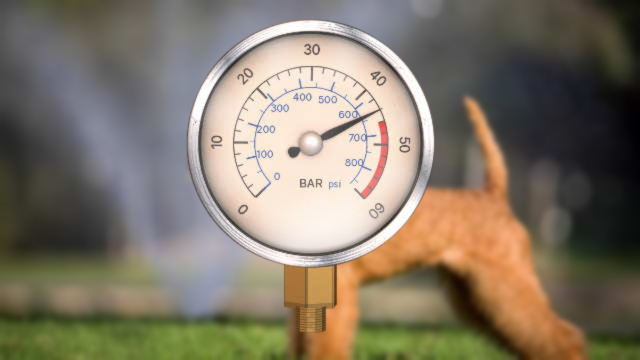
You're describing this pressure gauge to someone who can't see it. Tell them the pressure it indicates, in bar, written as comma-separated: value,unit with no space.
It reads 44,bar
